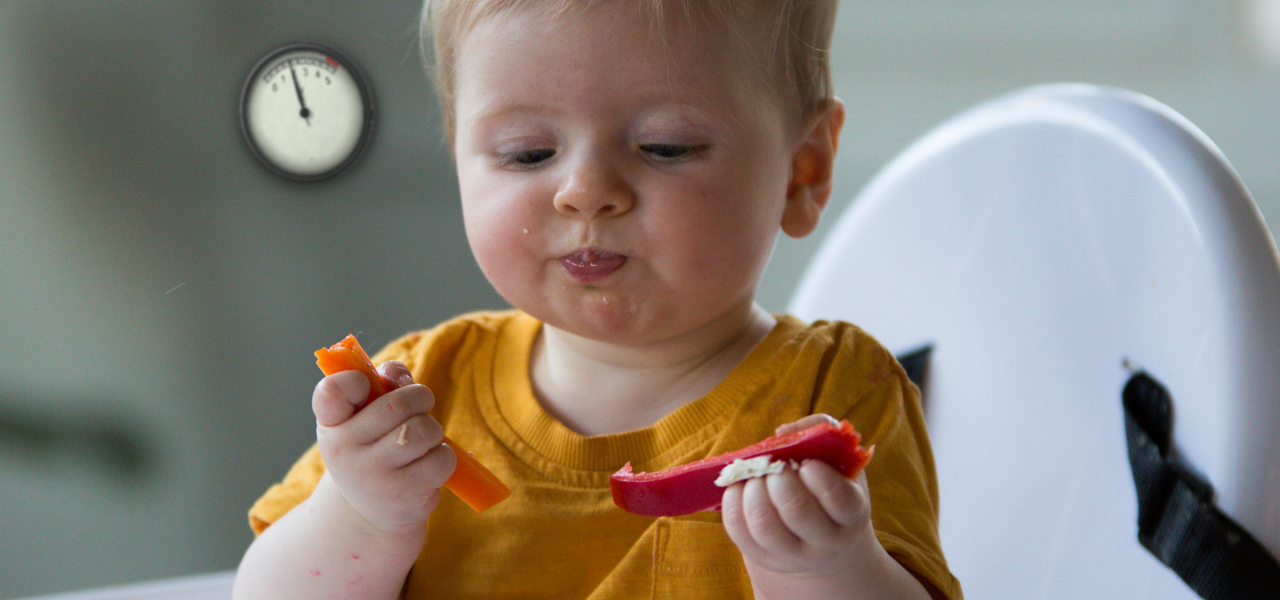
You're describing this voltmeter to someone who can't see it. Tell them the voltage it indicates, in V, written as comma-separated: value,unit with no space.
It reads 2,V
